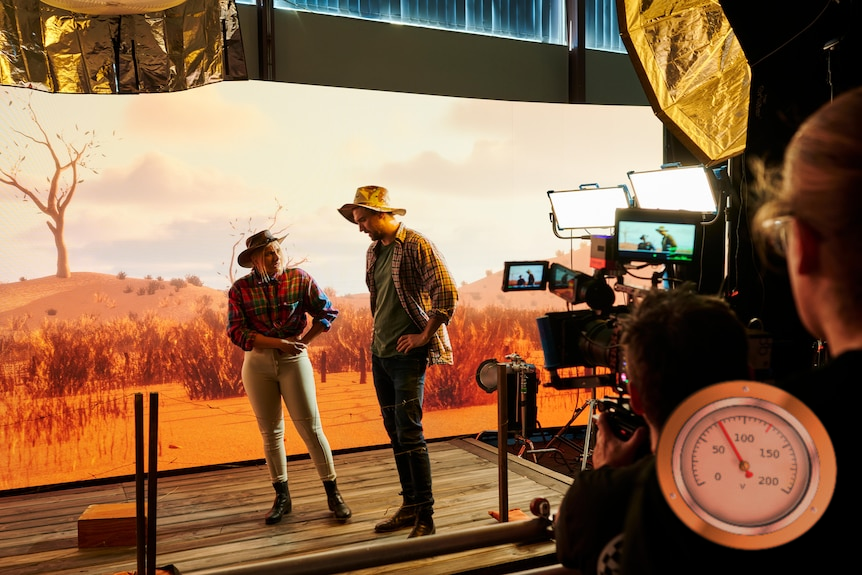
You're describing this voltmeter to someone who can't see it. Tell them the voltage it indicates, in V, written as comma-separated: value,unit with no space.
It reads 75,V
